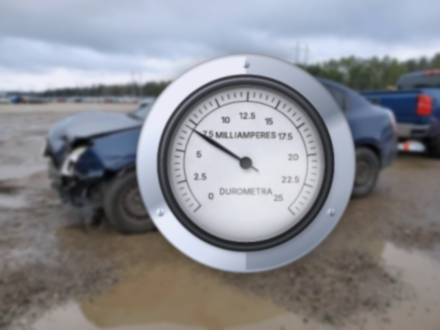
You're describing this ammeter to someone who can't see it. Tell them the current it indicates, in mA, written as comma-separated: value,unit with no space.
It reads 7,mA
